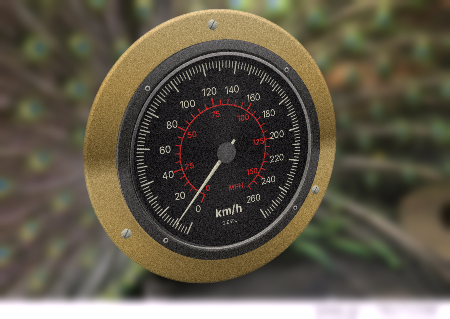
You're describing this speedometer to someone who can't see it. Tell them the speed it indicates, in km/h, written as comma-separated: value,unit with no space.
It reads 10,km/h
